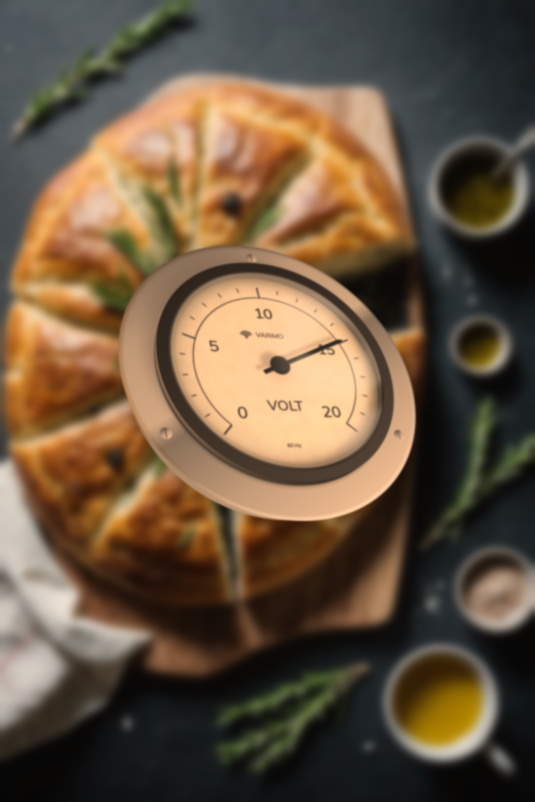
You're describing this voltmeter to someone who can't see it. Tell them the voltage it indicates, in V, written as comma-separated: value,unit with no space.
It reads 15,V
